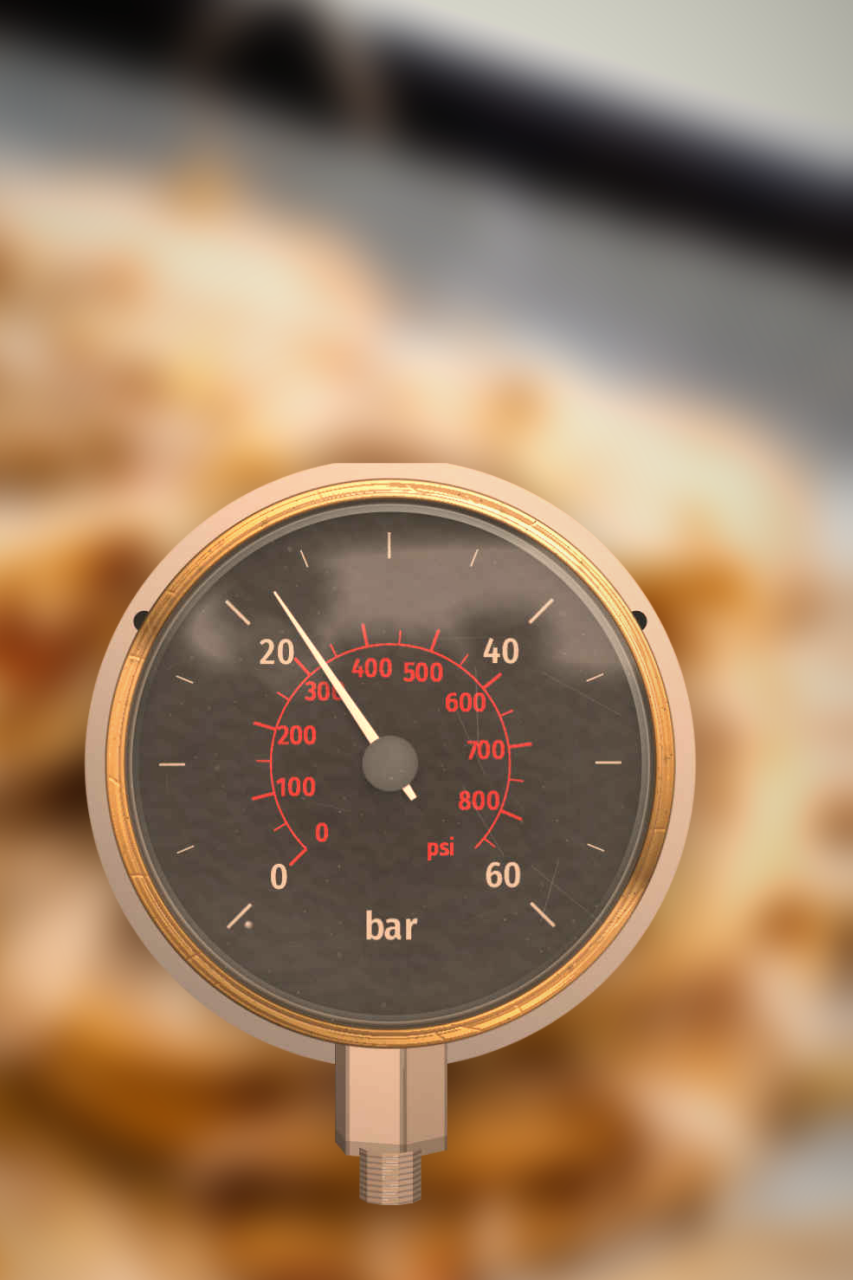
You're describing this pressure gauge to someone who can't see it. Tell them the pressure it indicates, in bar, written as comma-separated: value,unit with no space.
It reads 22.5,bar
